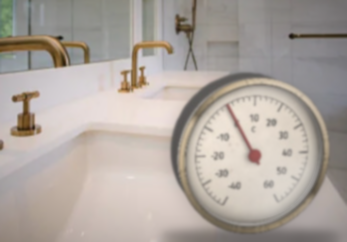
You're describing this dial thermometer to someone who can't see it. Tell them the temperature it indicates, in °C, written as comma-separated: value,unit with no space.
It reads 0,°C
